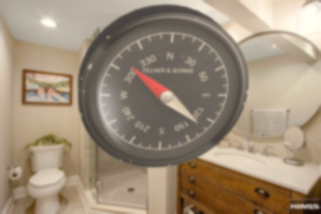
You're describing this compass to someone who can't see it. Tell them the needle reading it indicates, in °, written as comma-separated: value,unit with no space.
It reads 310,°
